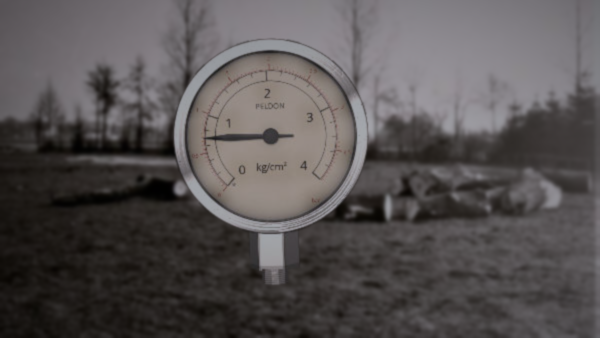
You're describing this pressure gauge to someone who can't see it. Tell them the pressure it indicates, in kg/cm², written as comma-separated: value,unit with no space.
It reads 0.7,kg/cm²
